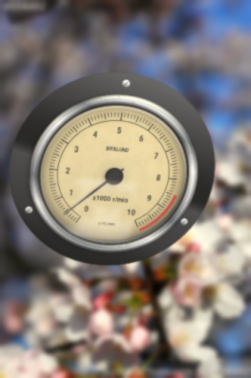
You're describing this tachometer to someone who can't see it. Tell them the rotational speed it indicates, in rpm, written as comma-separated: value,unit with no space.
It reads 500,rpm
